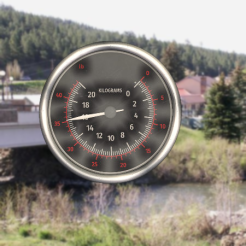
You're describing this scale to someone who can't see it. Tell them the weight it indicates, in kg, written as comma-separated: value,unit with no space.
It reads 16,kg
